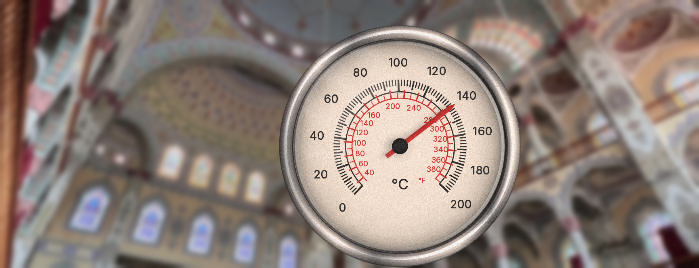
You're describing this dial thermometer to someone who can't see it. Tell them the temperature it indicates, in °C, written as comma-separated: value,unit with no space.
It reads 140,°C
